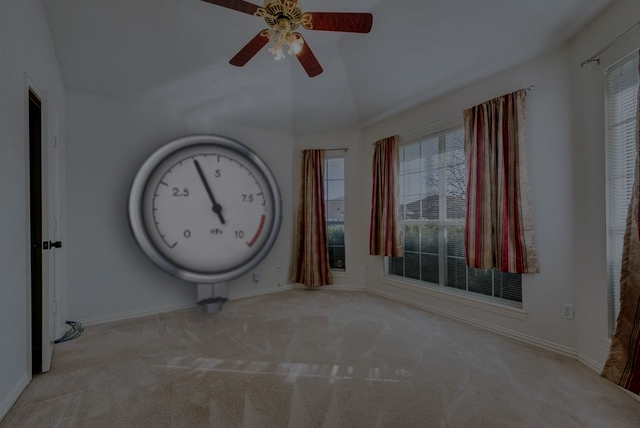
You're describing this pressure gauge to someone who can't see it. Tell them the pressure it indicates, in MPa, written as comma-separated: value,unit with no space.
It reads 4,MPa
